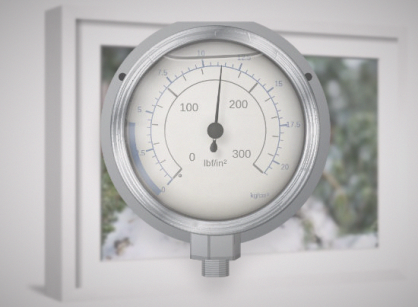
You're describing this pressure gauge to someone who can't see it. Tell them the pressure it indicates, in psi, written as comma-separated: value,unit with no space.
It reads 160,psi
